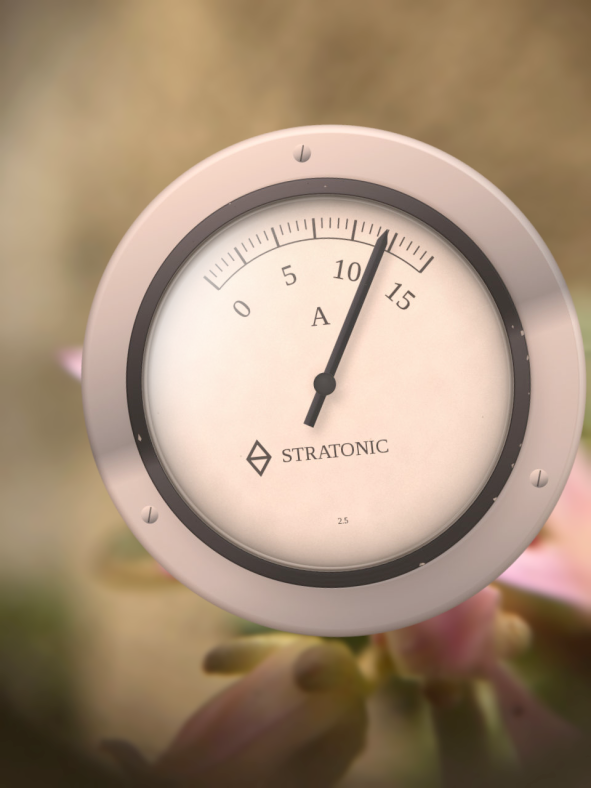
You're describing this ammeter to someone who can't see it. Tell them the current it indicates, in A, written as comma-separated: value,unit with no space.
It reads 12,A
